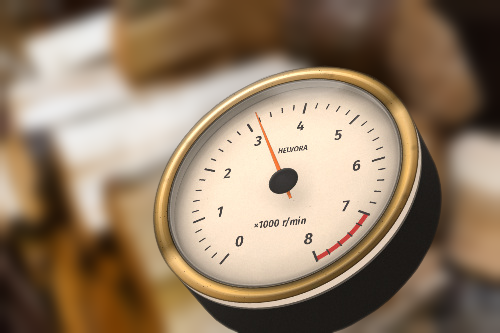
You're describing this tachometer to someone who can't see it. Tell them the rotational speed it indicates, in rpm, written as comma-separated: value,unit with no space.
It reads 3200,rpm
